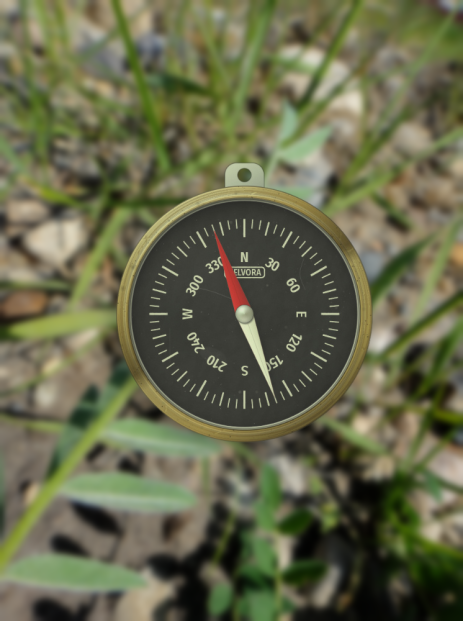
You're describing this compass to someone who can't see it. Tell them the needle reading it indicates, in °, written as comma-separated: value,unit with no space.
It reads 340,°
